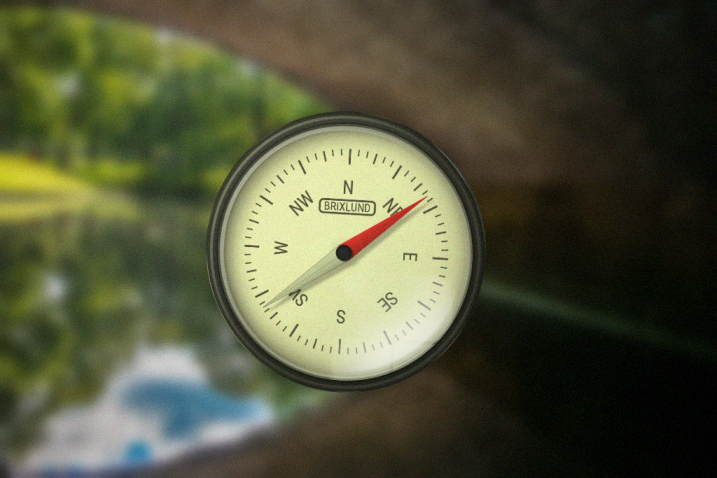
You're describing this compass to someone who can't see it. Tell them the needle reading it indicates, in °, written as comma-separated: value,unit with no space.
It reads 52.5,°
